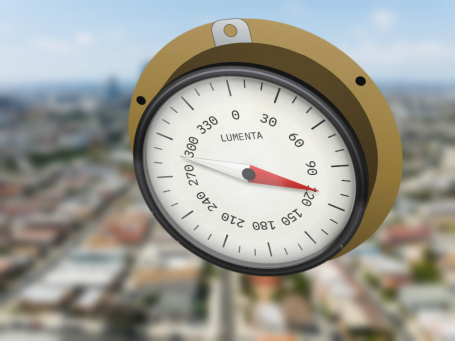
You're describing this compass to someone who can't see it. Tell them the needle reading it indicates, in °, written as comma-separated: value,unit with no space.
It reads 110,°
